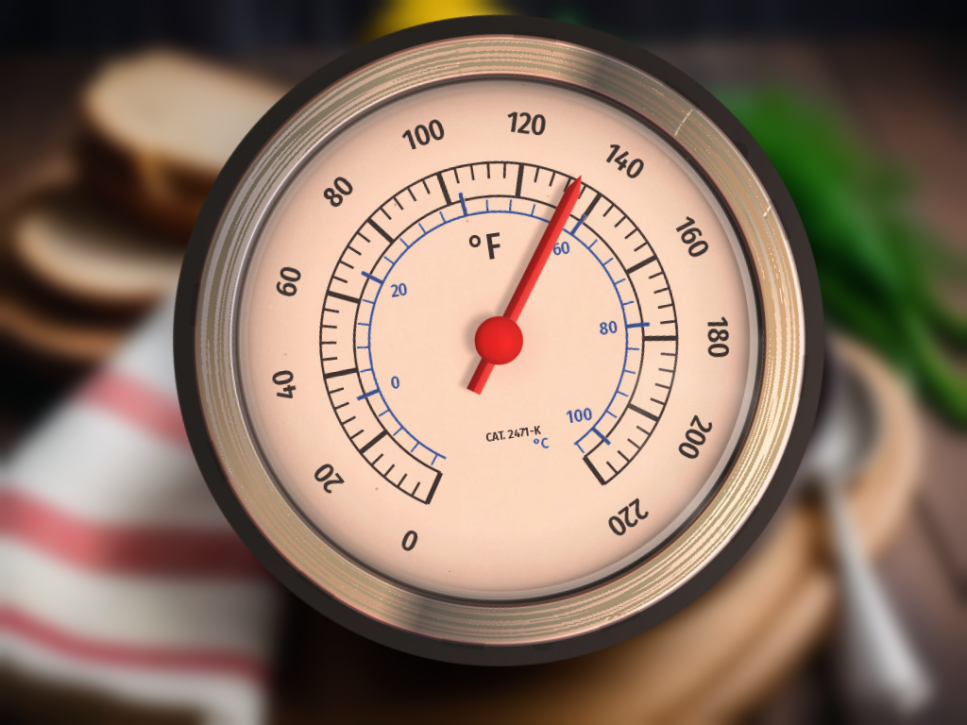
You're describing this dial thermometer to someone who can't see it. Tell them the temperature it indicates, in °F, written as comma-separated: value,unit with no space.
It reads 134,°F
